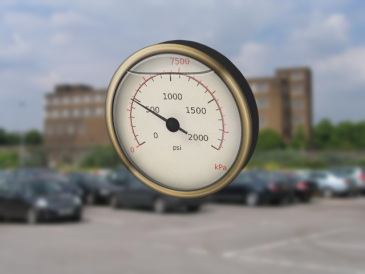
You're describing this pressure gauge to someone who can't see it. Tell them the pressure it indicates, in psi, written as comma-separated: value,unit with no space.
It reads 500,psi
